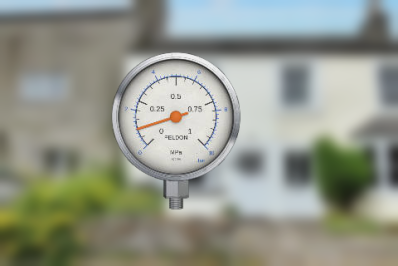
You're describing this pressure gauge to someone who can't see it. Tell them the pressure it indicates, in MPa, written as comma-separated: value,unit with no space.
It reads 0.1,MPa
